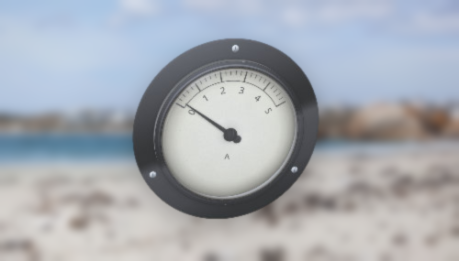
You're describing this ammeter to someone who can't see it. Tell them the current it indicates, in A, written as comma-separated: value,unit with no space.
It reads 0.2,A
